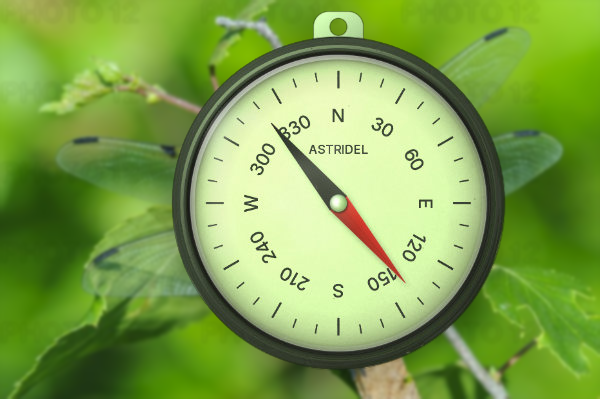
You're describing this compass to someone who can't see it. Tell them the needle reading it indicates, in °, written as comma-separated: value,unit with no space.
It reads 140,°
